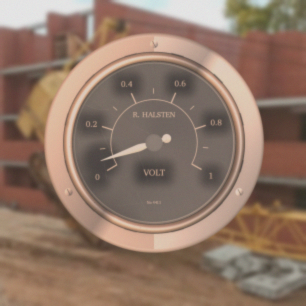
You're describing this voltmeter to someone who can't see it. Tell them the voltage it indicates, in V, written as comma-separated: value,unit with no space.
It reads 0.05,V
